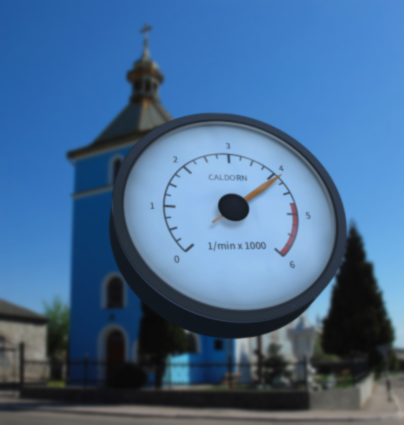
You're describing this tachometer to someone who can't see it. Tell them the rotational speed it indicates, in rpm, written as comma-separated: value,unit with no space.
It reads 4125,rpm
